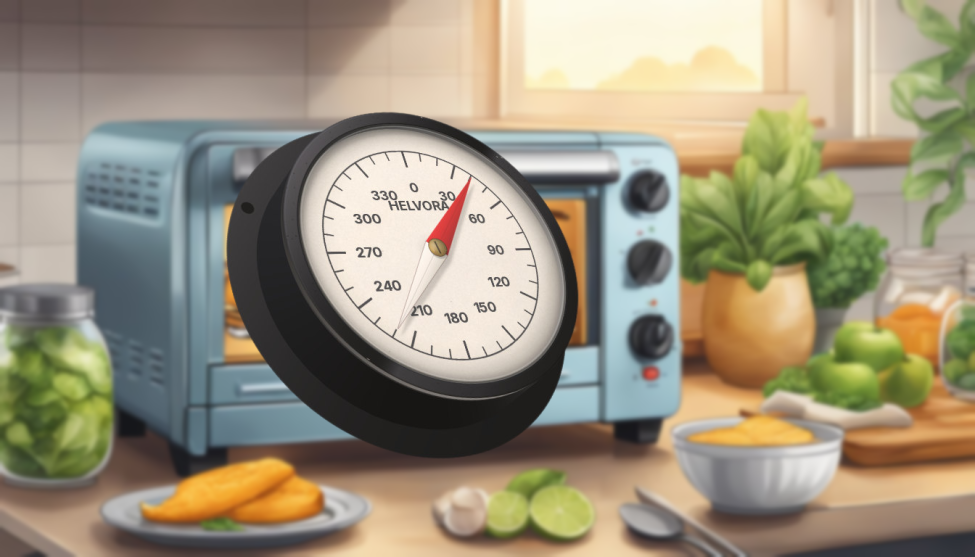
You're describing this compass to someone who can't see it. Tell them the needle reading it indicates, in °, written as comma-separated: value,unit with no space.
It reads 40,°
